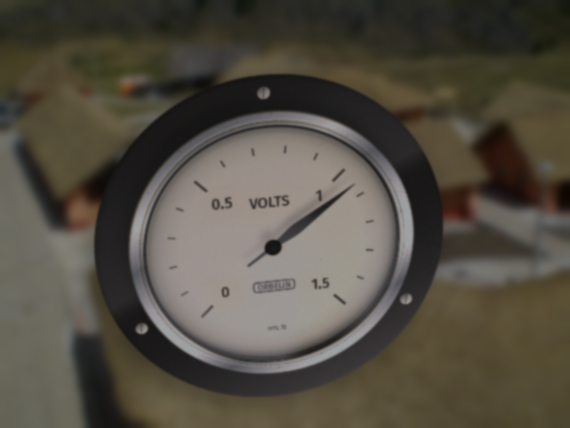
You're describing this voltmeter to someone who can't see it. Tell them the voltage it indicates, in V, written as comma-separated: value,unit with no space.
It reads 1.05,V
